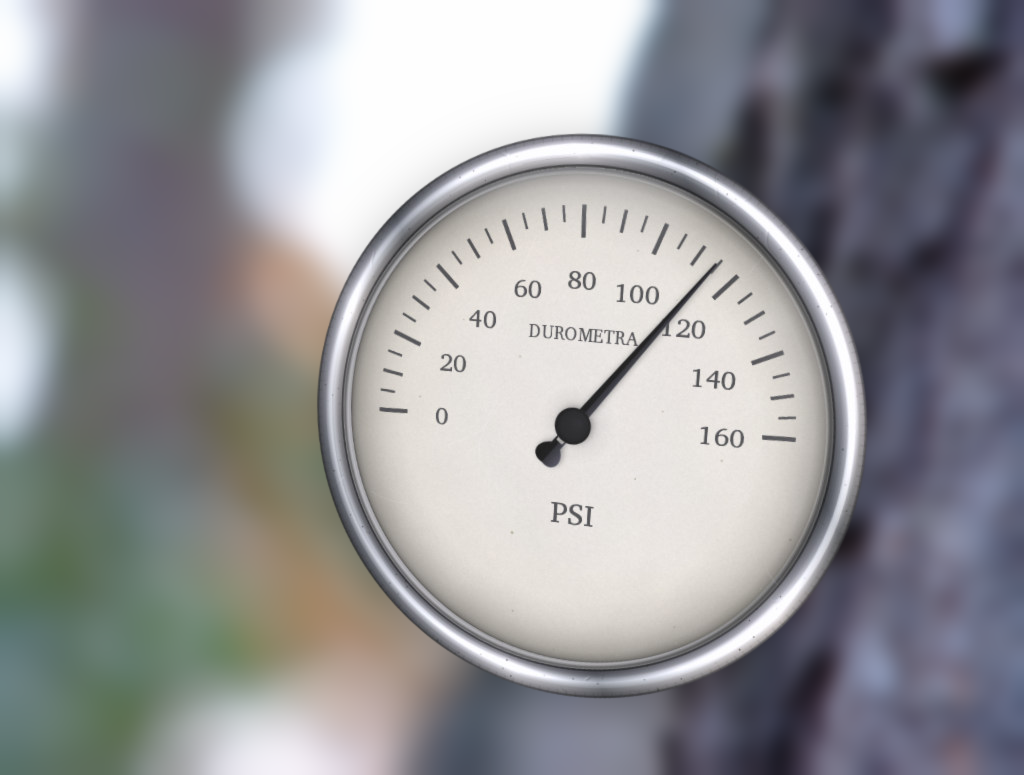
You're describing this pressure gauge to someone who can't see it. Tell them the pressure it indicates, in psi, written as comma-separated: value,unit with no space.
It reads 115,psi
